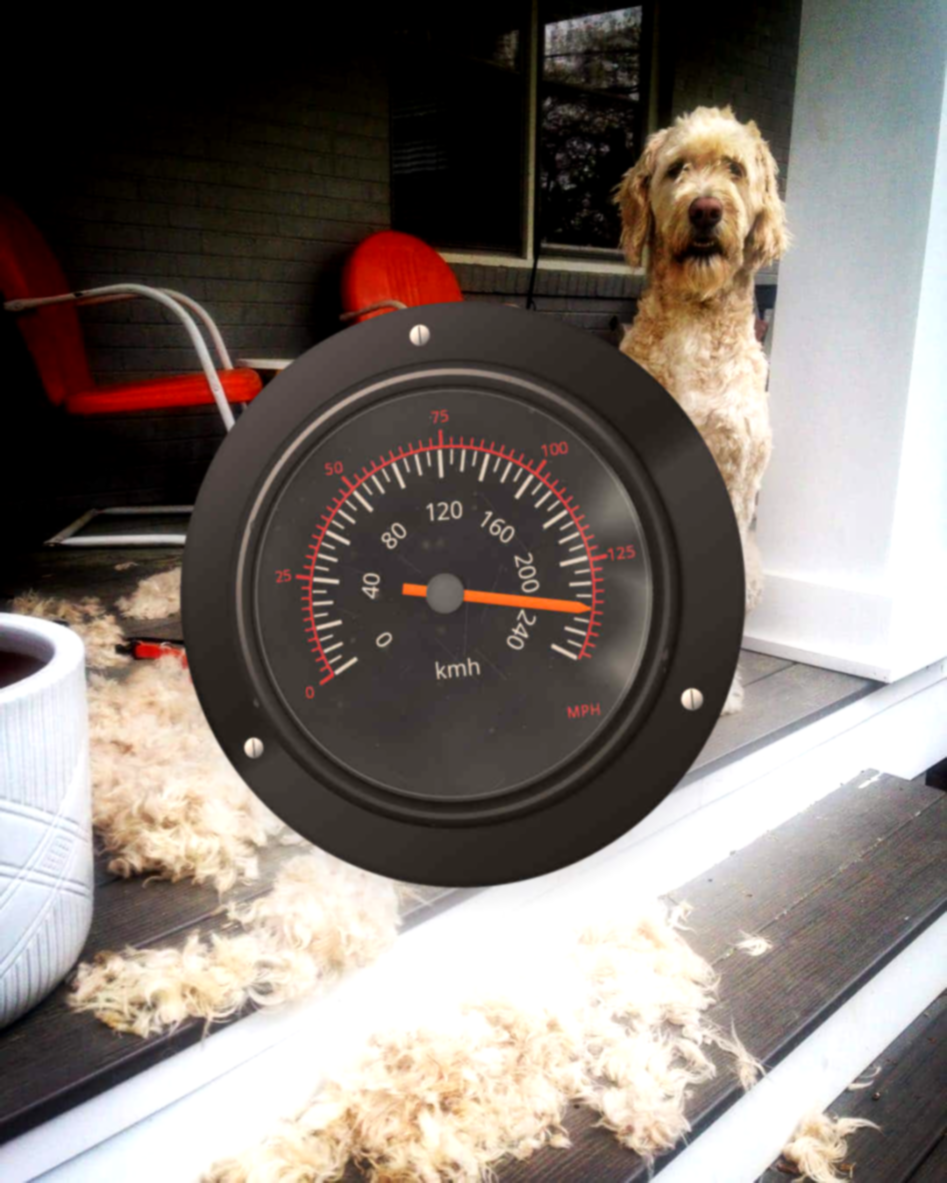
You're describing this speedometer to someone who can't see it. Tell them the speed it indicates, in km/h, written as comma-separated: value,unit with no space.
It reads 220,km/h
